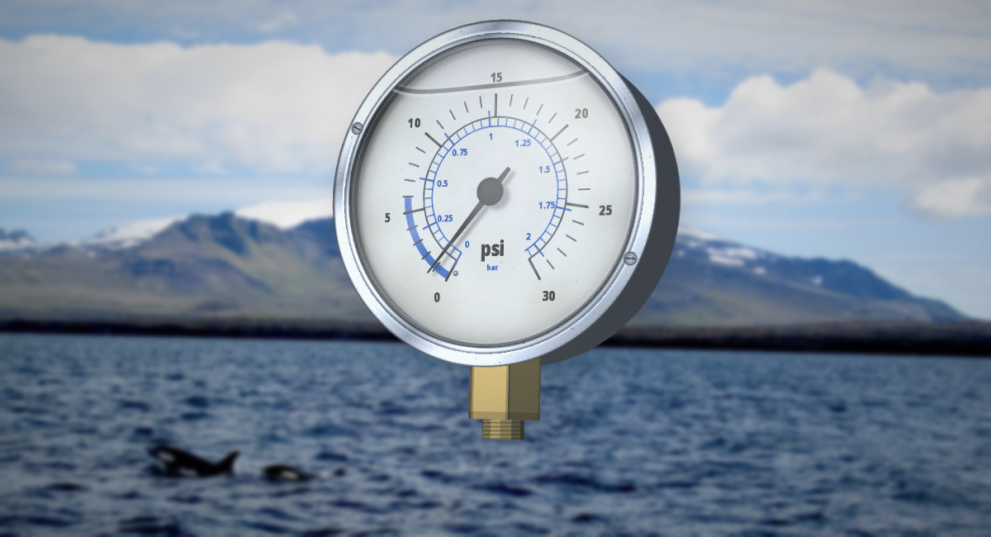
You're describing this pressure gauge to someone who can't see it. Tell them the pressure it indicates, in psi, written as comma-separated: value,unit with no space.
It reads 1,psi
